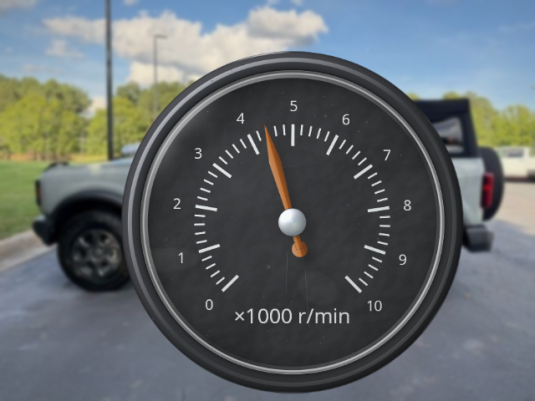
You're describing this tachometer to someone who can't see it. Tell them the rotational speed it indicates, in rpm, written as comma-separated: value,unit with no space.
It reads 4400,rpm
